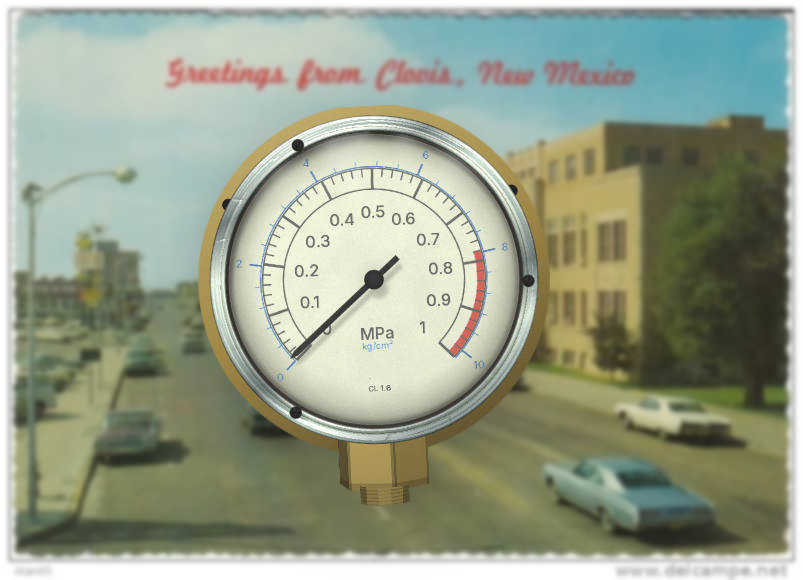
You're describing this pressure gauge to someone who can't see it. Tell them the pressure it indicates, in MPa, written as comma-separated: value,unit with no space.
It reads 0.01,MPa
